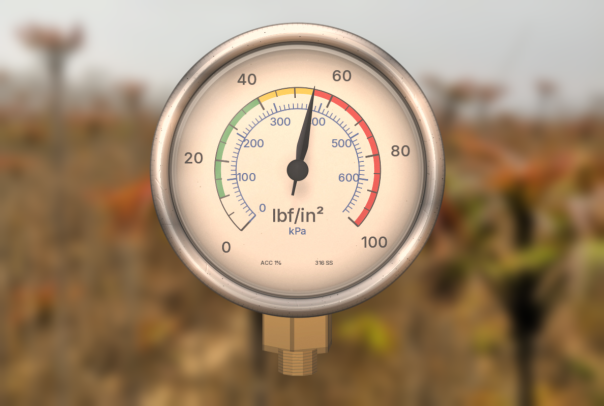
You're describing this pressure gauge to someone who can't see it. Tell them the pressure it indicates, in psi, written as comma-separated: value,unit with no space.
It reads 55,psi
